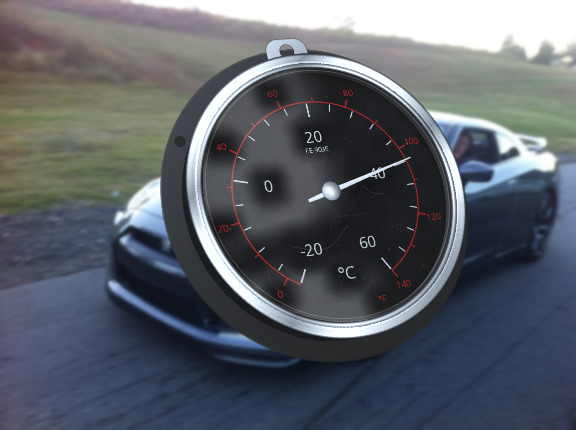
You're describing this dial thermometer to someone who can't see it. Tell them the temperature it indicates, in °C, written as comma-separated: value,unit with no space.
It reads 40,°C
